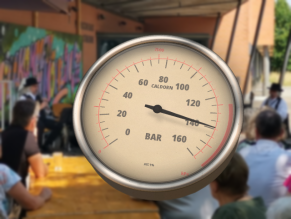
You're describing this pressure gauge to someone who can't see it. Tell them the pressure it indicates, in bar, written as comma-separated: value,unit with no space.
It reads 140,bar
